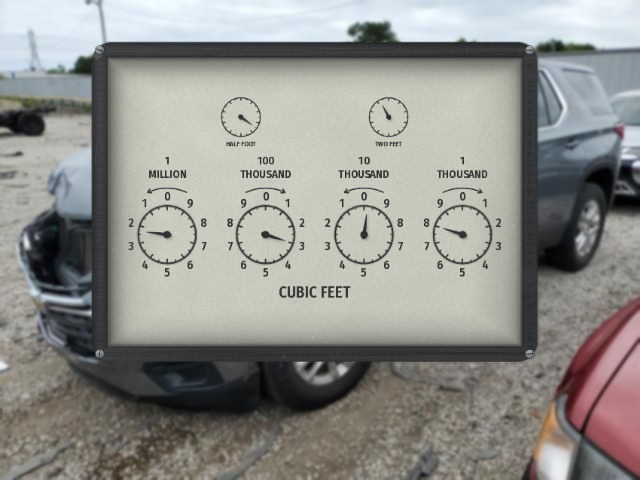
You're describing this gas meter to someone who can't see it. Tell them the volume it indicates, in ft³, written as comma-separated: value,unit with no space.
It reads 229800,ft³
